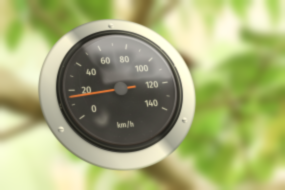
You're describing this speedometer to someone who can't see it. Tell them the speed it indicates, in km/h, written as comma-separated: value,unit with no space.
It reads 15,km/h
